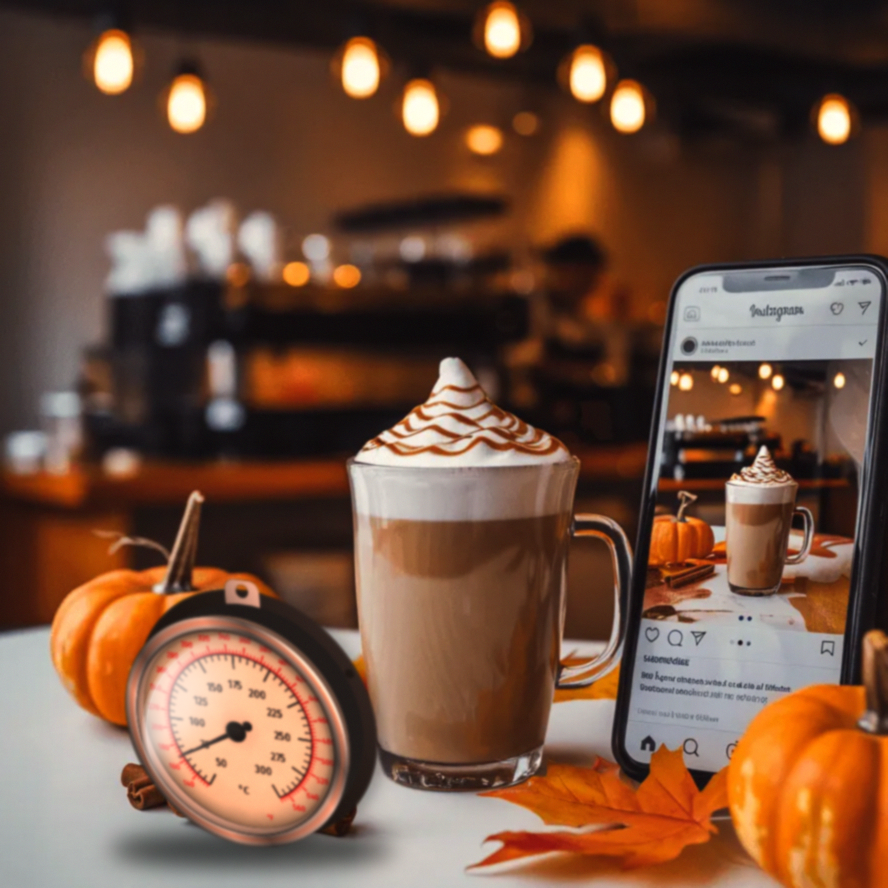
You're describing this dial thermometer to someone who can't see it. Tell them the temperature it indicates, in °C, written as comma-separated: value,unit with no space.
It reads 75,°C
